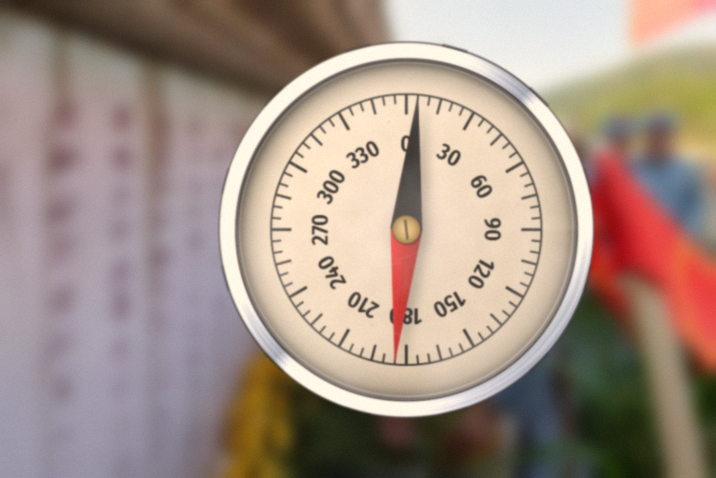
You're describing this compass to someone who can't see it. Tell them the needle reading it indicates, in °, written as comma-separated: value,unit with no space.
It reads 185,°
